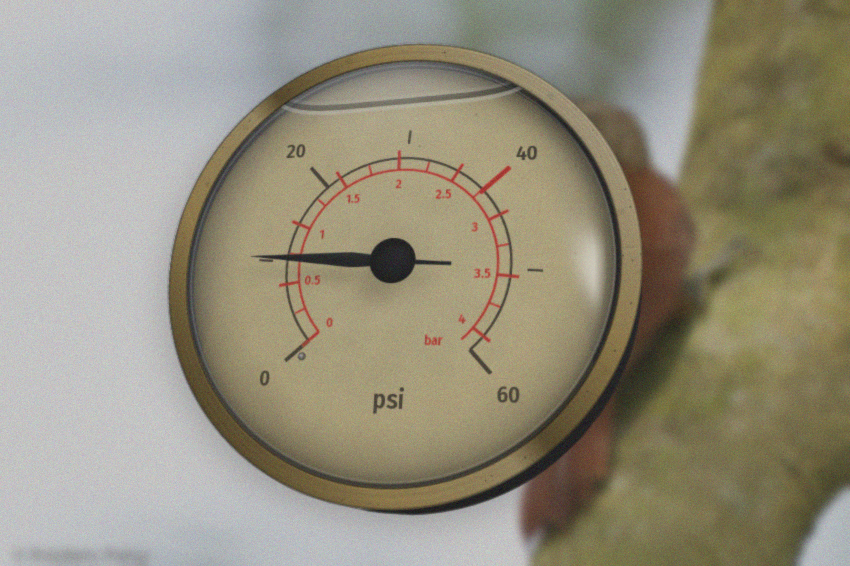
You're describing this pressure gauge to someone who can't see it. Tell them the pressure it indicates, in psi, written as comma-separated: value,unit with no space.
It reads 10,psi
